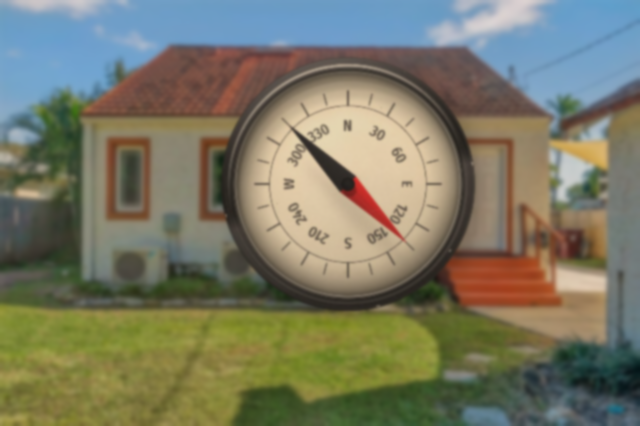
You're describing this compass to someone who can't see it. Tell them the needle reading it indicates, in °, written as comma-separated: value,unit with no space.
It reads 135,°
